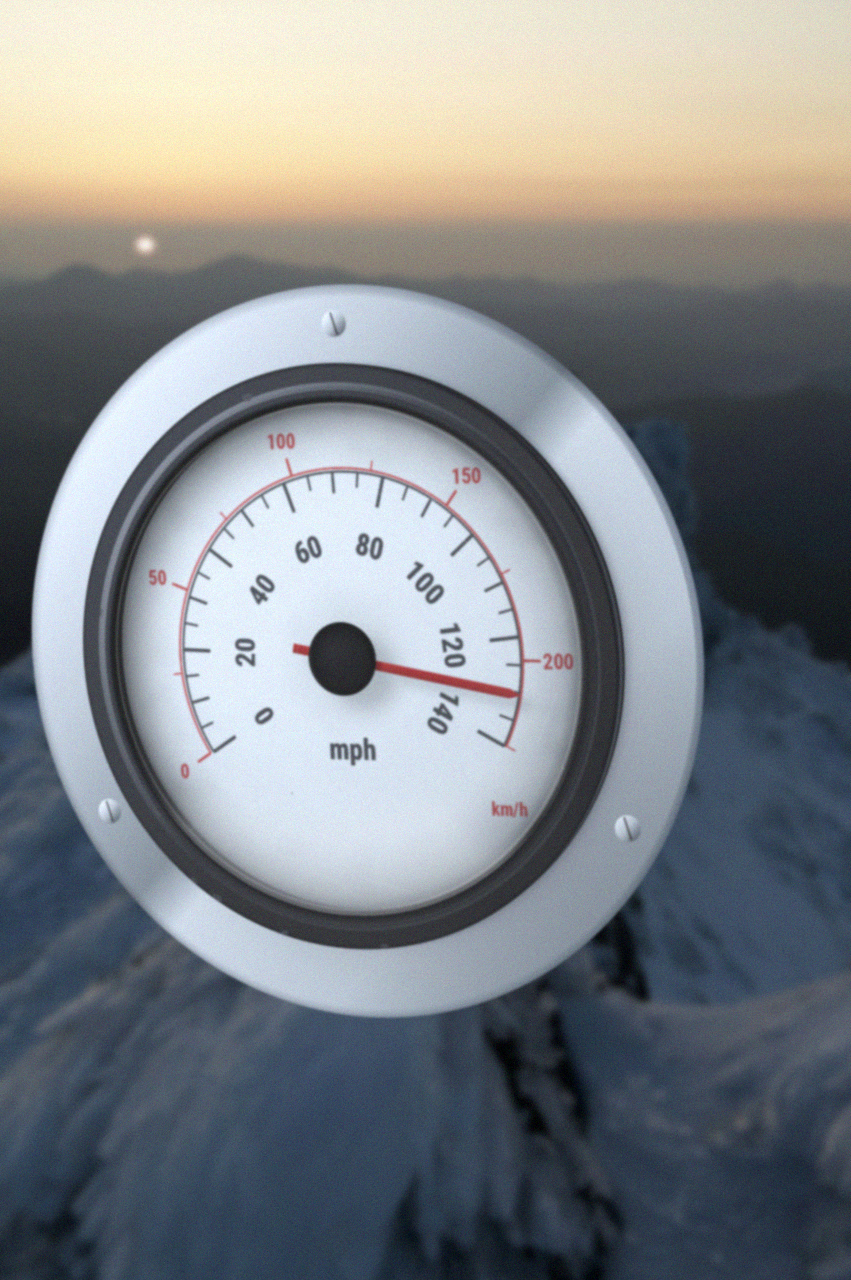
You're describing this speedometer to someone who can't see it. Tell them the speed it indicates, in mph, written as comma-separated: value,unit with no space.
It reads 130,mph
